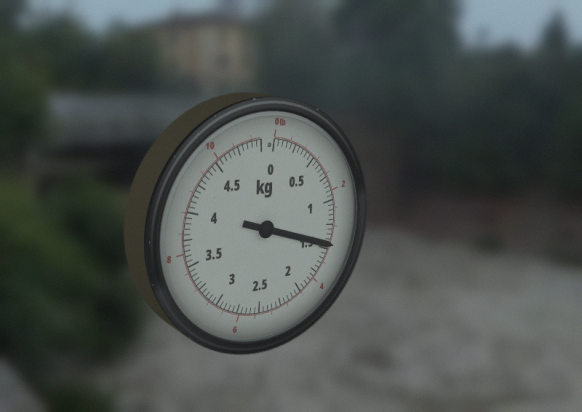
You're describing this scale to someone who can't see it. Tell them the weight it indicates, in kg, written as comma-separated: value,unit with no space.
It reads 1.45,kg
